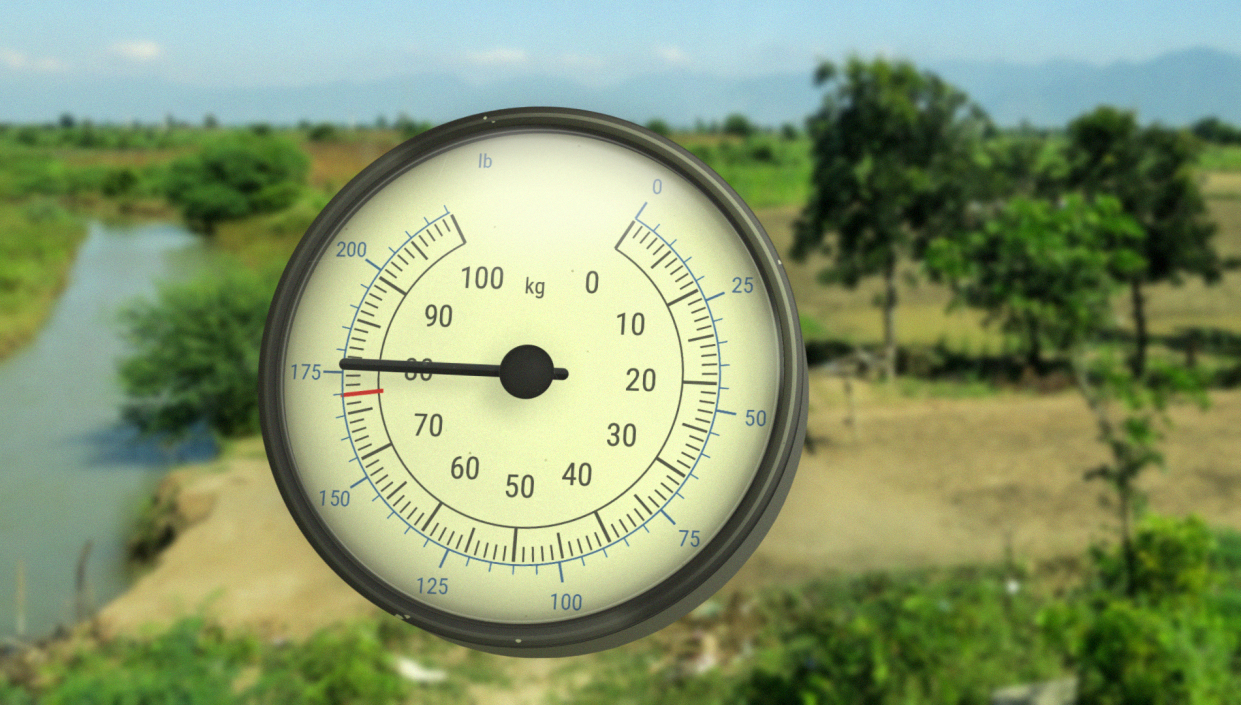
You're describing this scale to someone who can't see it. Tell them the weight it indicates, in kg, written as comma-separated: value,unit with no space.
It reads 80,kg
